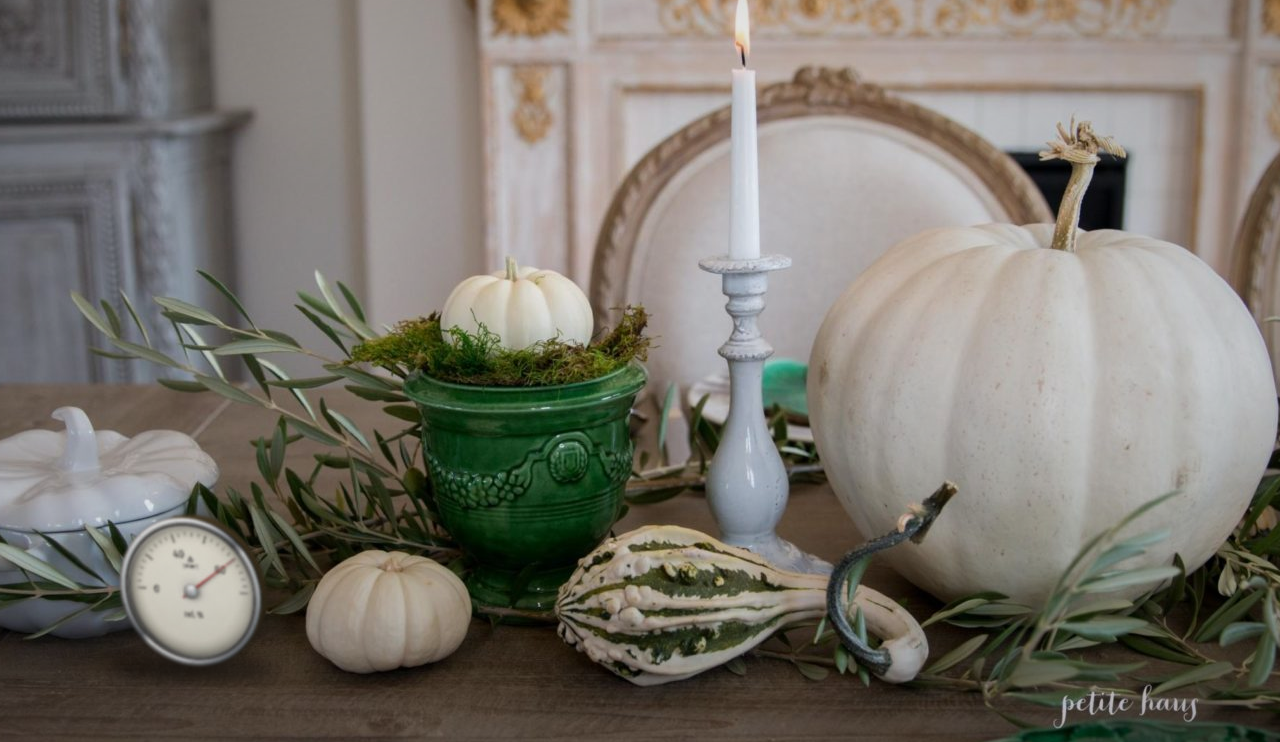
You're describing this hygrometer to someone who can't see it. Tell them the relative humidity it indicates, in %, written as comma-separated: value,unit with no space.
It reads 80,%
